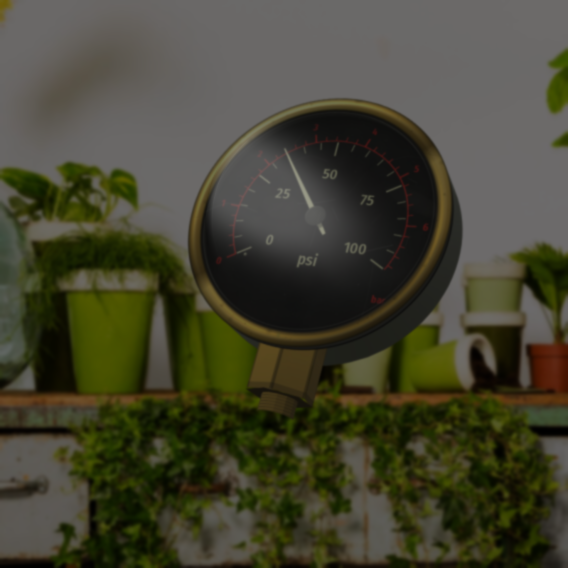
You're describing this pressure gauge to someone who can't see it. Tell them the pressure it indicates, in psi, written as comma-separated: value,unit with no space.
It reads 35,psi
